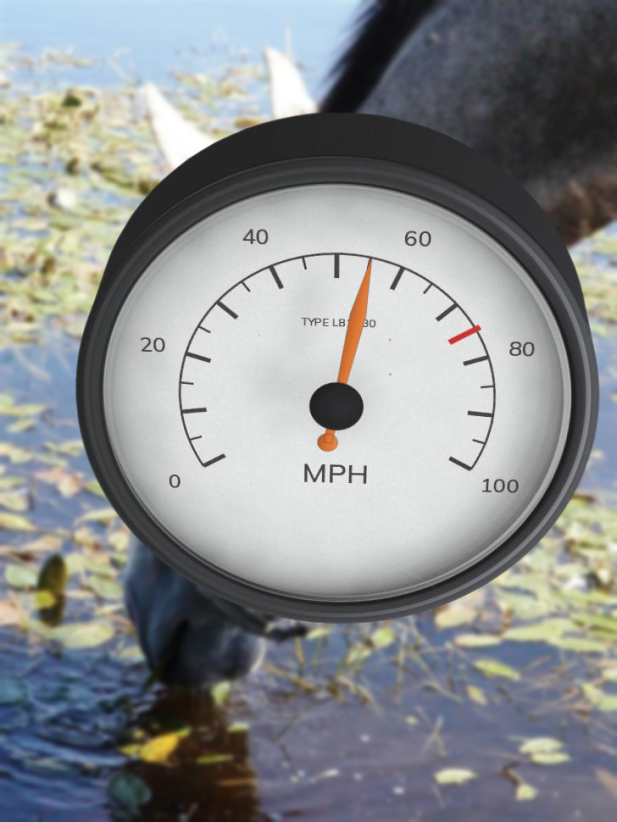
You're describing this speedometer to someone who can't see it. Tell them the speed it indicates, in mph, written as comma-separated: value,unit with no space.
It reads 55,mph
